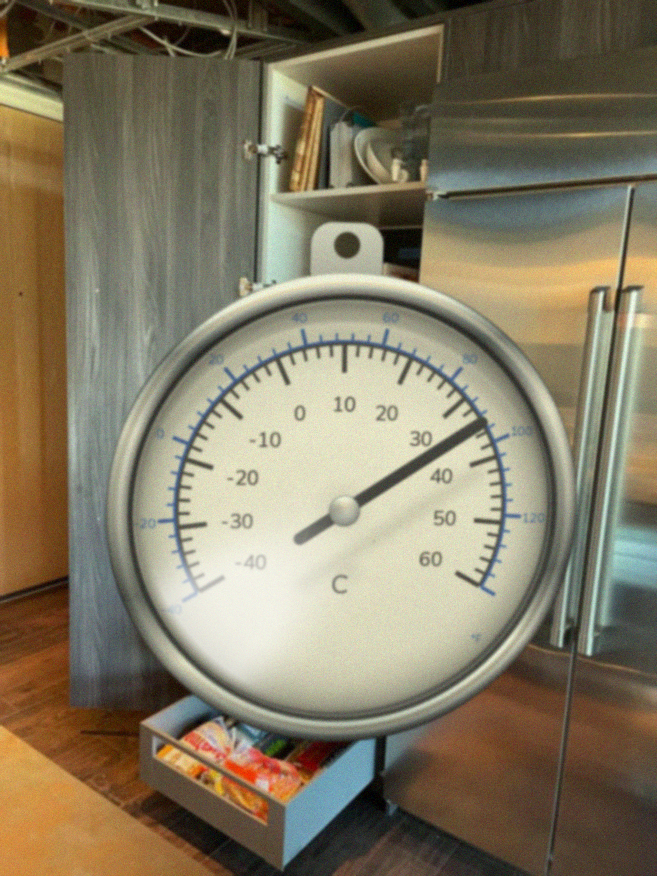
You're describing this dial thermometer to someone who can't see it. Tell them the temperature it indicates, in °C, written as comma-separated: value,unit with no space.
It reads 34,°C
